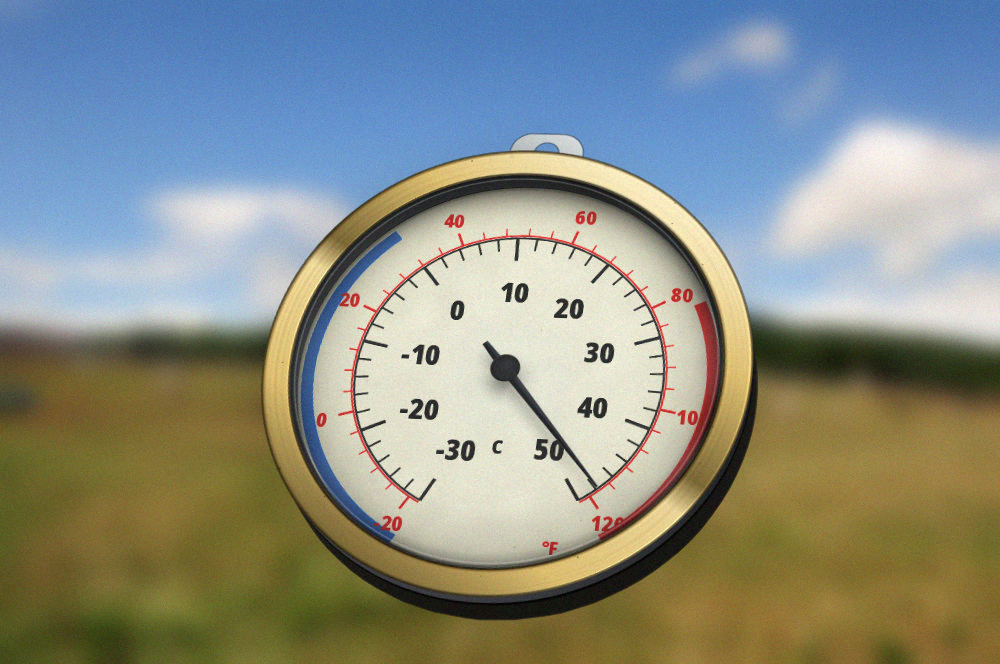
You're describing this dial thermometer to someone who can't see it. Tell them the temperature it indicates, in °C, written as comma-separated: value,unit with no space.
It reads 48,°C
